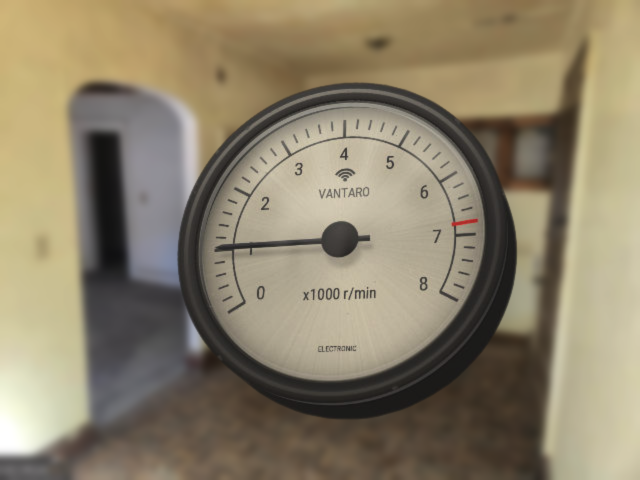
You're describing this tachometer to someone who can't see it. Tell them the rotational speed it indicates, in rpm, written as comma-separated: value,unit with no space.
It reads 1000,rpm
